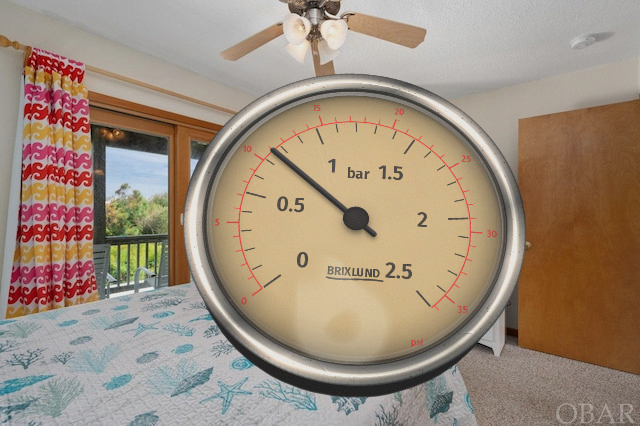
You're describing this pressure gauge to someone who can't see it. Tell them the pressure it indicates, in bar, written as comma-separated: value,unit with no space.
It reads 0.75,bar
